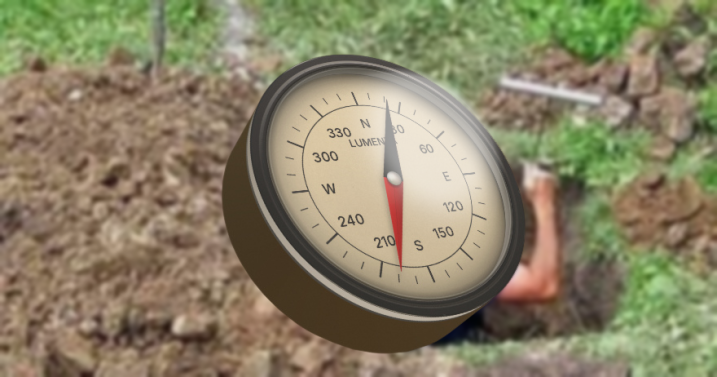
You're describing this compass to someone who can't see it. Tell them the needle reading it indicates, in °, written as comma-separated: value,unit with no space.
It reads 200,°
